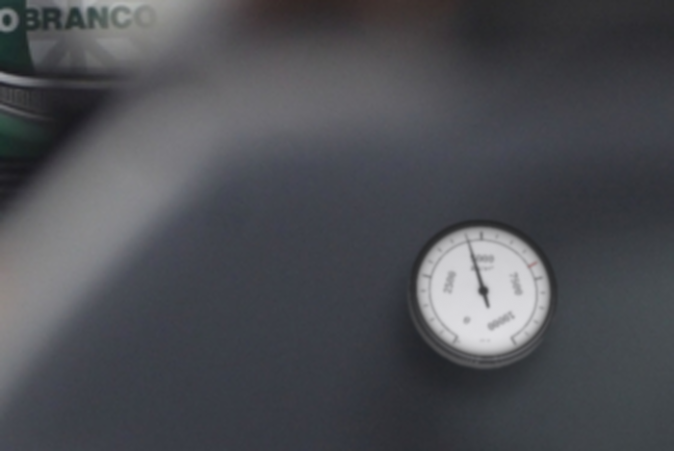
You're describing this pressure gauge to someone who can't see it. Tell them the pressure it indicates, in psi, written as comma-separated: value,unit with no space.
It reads 4500,psi
